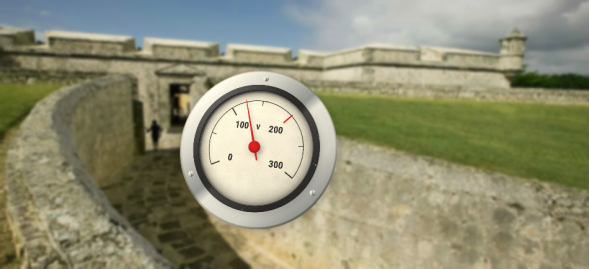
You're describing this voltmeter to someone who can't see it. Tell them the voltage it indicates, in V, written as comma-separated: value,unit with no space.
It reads 125,V
